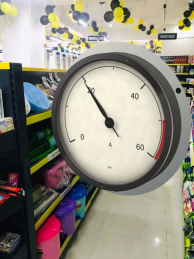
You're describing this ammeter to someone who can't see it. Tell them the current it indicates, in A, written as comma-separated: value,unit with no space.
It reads 20,A
